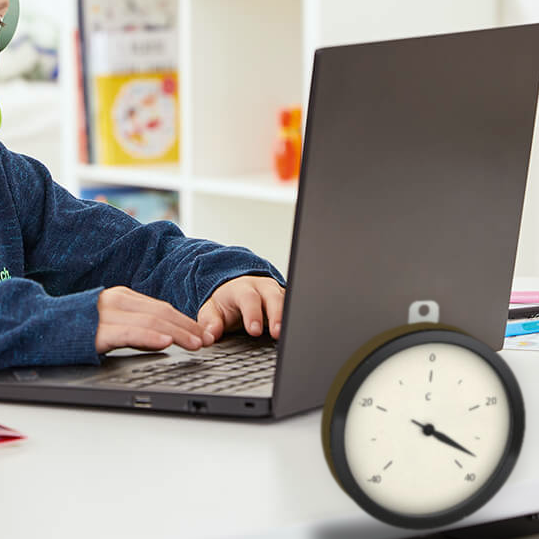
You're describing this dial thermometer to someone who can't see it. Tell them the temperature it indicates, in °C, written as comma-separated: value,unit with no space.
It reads 35,°C
